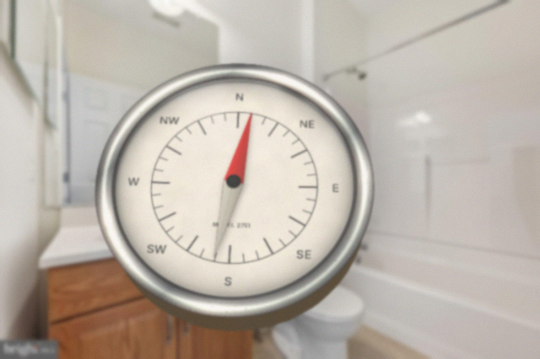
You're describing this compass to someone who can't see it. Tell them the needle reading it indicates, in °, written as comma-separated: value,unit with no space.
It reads 10,°
